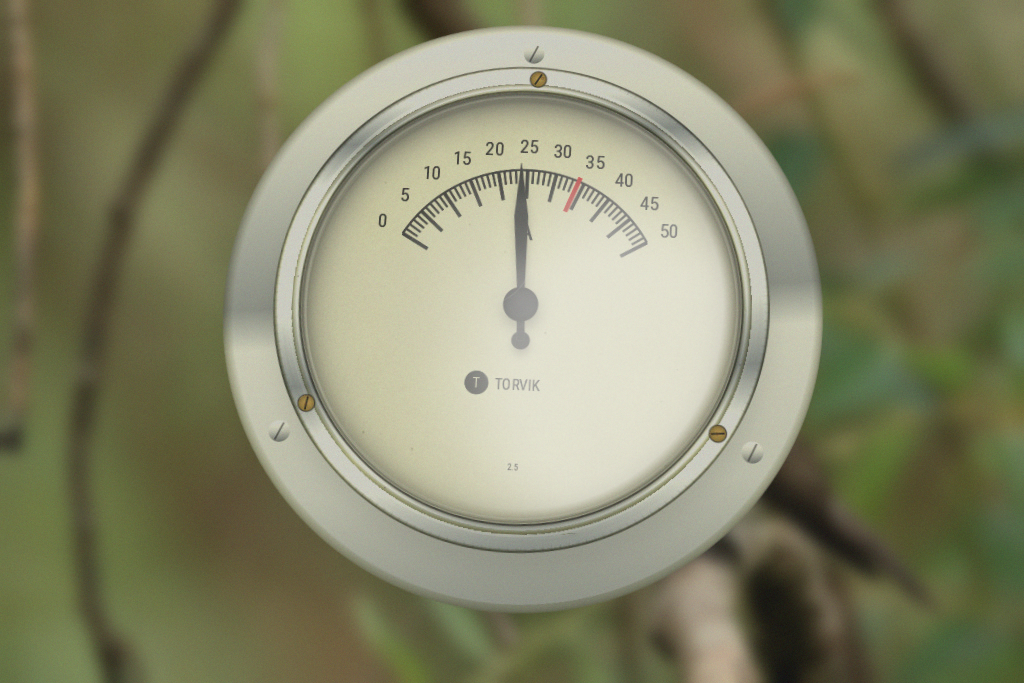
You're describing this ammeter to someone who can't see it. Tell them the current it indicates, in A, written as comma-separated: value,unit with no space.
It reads 24,A
